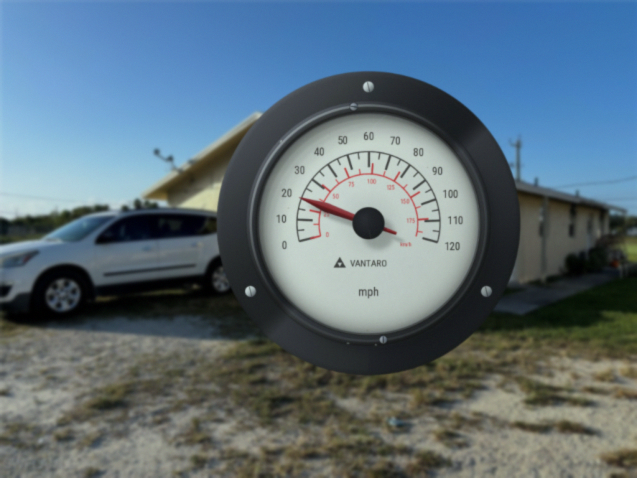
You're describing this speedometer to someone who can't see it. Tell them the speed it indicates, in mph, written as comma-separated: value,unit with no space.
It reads 20,mph
